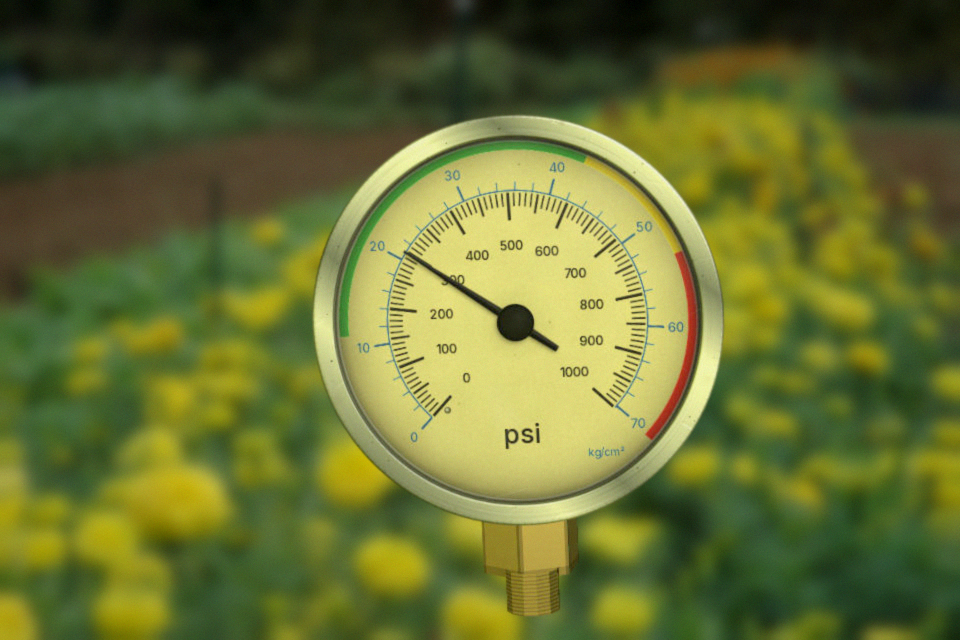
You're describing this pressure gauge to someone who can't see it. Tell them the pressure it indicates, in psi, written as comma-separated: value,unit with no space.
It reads 300,psi
